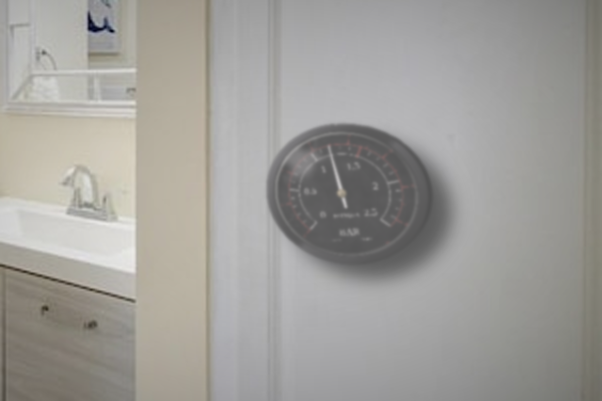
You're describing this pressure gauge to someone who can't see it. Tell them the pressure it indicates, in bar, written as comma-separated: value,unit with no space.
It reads 1.2,bar
